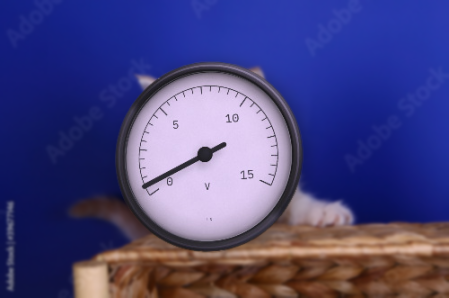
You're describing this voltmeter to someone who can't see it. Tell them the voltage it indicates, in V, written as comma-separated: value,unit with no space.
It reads 0.5,V
